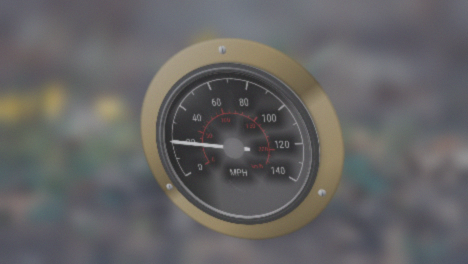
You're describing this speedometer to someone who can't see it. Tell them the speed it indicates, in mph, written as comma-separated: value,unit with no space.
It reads 20,mph
